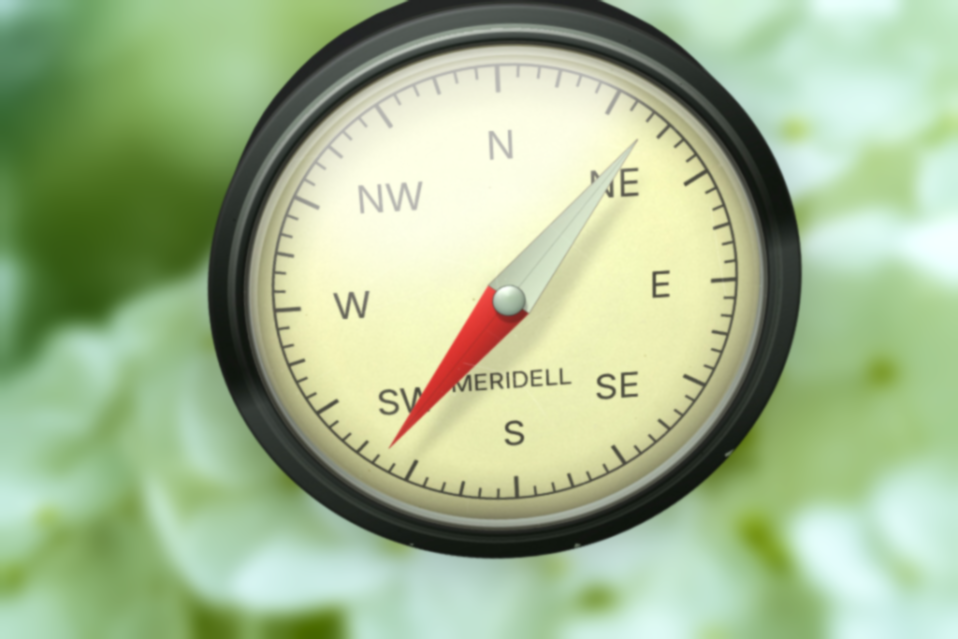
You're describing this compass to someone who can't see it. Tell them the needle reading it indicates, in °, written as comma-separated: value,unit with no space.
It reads 220,°
